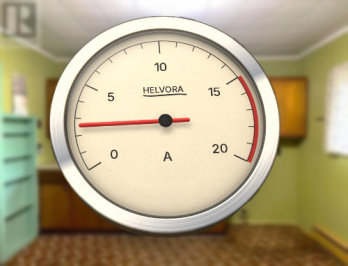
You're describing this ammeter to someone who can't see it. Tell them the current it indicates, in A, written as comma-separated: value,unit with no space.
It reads 2.5,A
